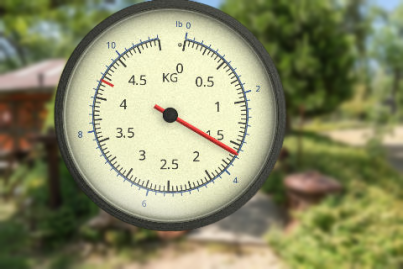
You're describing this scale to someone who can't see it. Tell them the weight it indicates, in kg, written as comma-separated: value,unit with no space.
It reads 1.6,kg
